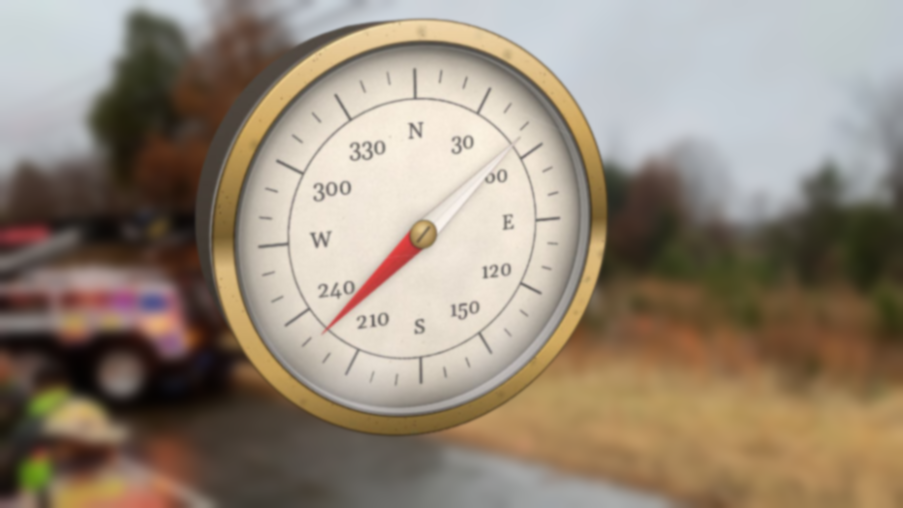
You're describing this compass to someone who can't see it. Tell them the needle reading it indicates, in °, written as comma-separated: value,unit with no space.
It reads 230,°
